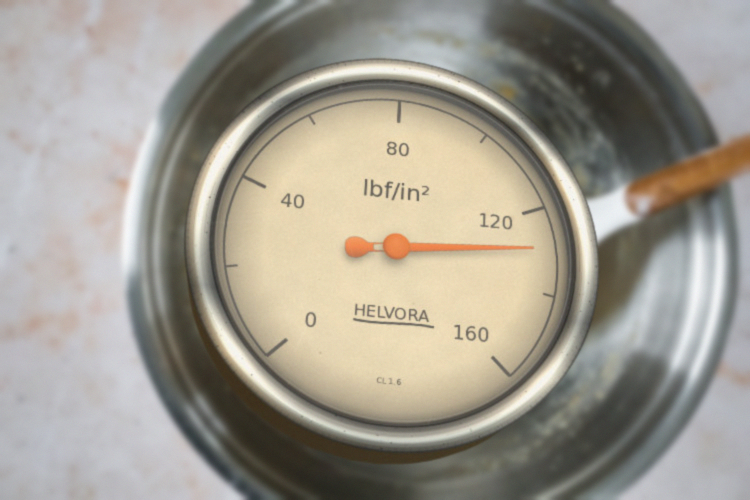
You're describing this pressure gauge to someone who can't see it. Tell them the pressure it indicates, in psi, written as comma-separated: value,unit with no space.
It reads 130,psi
